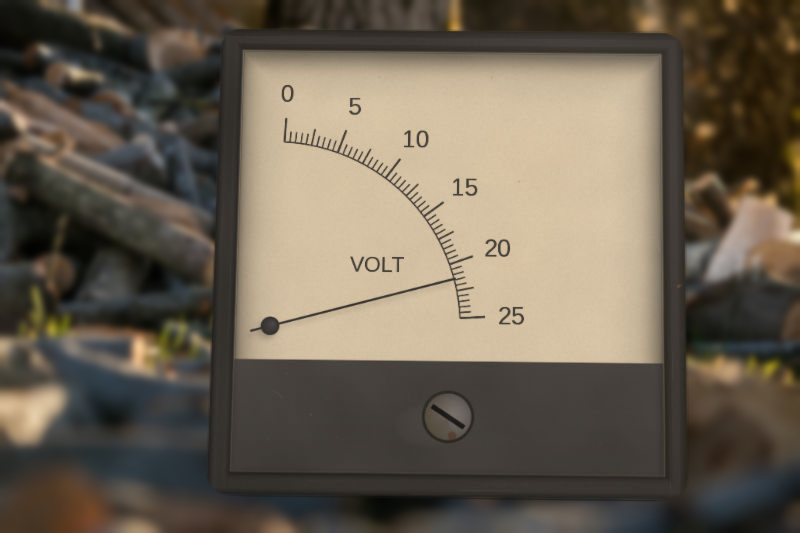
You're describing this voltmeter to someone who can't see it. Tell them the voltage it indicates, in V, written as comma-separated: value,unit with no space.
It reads 21.5,V
